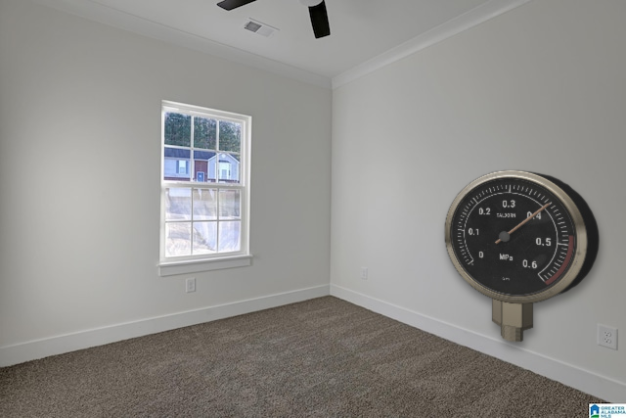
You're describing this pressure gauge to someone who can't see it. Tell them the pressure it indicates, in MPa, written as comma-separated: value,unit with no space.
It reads 0.4,MPa
